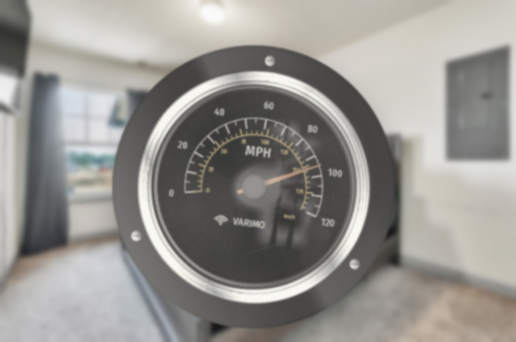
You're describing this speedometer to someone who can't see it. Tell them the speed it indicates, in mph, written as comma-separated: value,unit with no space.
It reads 95,mph
